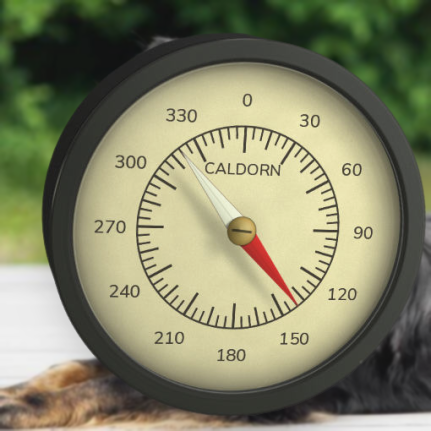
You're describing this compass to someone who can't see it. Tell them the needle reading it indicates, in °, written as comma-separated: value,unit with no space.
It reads 140,°
